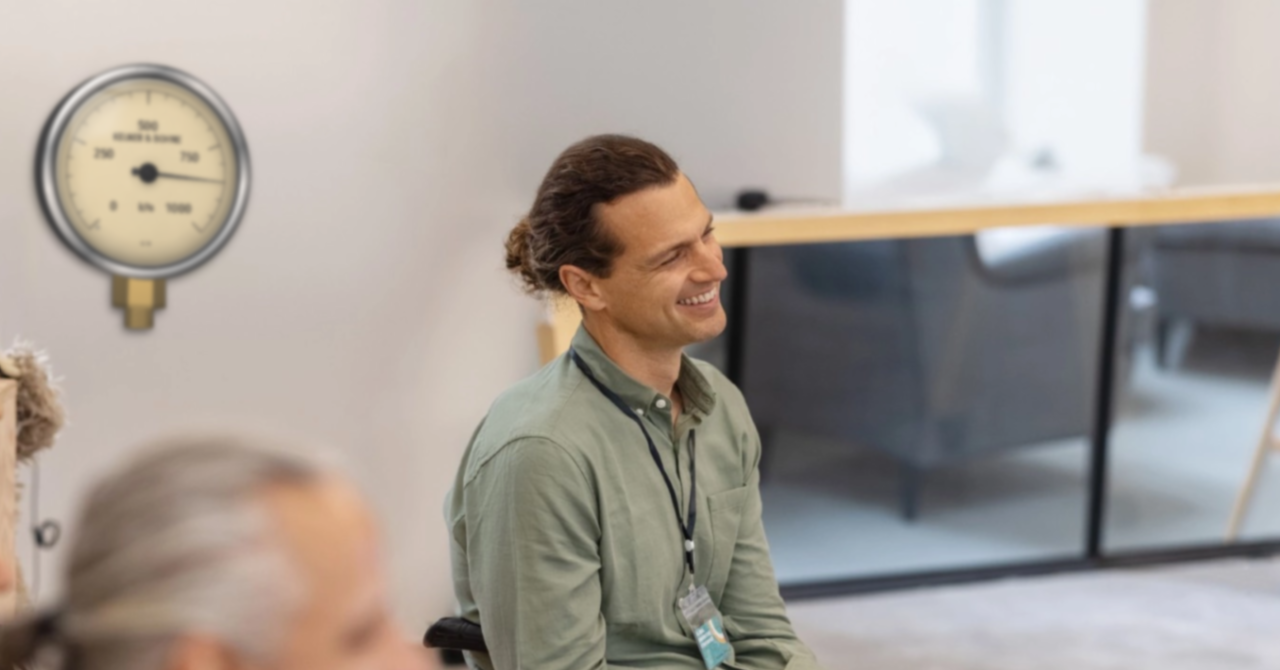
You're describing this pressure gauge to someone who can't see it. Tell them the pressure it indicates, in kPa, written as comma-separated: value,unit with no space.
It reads 850,kPa
